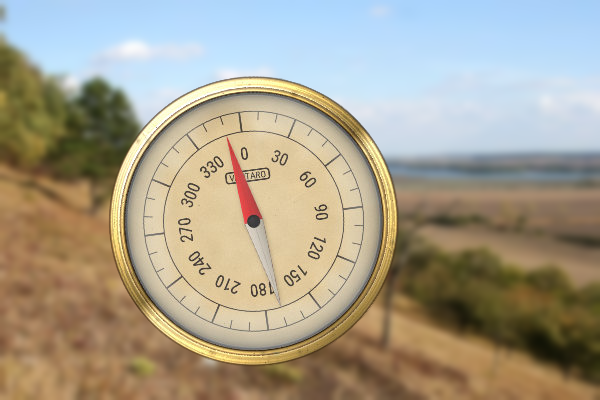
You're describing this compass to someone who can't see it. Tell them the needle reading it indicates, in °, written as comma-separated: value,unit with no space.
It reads 350,°
